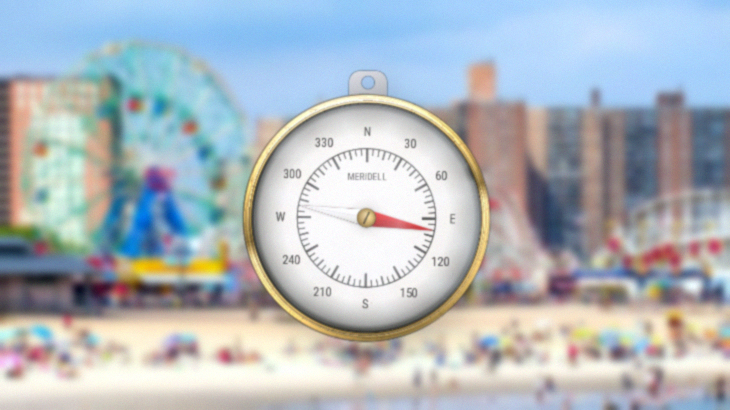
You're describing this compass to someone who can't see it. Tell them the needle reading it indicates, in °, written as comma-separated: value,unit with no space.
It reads 100,°
